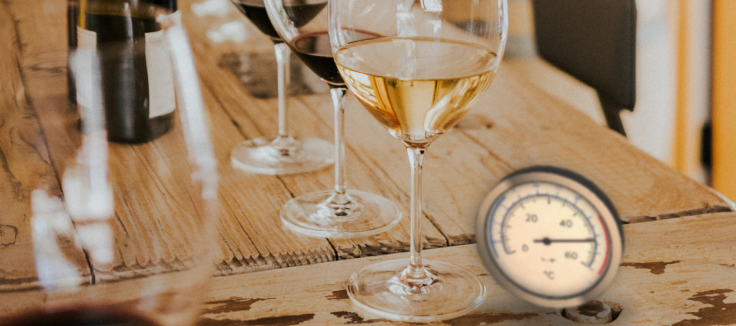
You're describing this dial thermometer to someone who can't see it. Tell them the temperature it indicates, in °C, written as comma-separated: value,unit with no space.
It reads 50,°C
